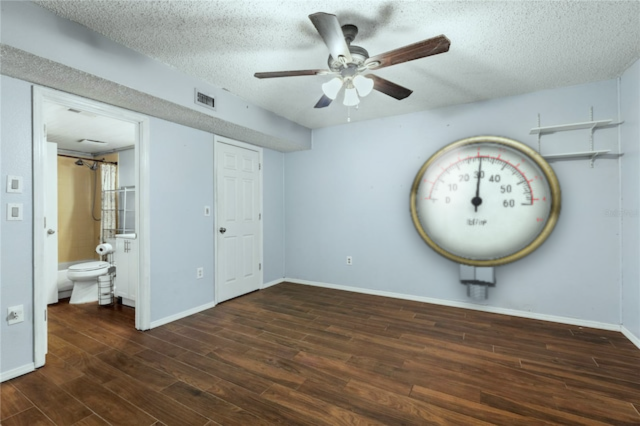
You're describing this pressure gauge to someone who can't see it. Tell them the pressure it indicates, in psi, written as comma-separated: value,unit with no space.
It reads 30,psi
